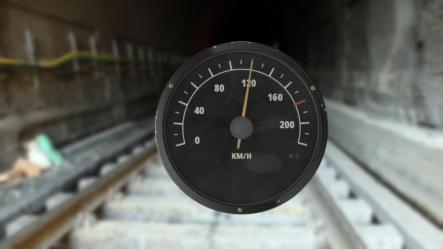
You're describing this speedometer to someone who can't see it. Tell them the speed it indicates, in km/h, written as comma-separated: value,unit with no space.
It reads 120,km/h
